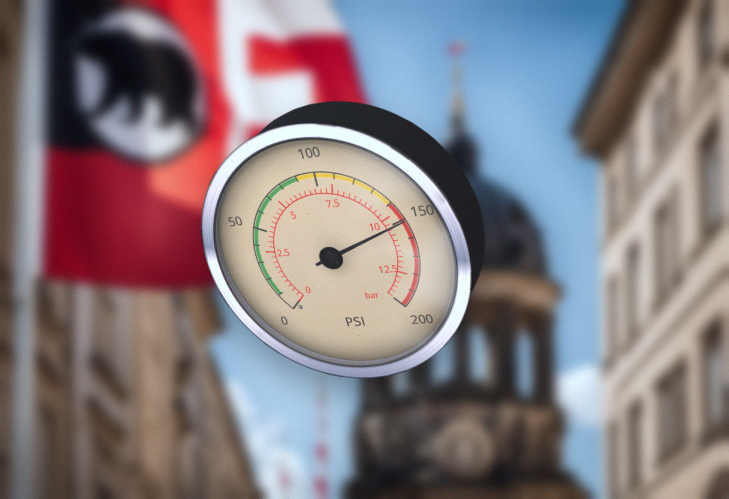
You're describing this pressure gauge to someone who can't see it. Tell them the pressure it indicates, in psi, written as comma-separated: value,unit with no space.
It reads 150,psi
